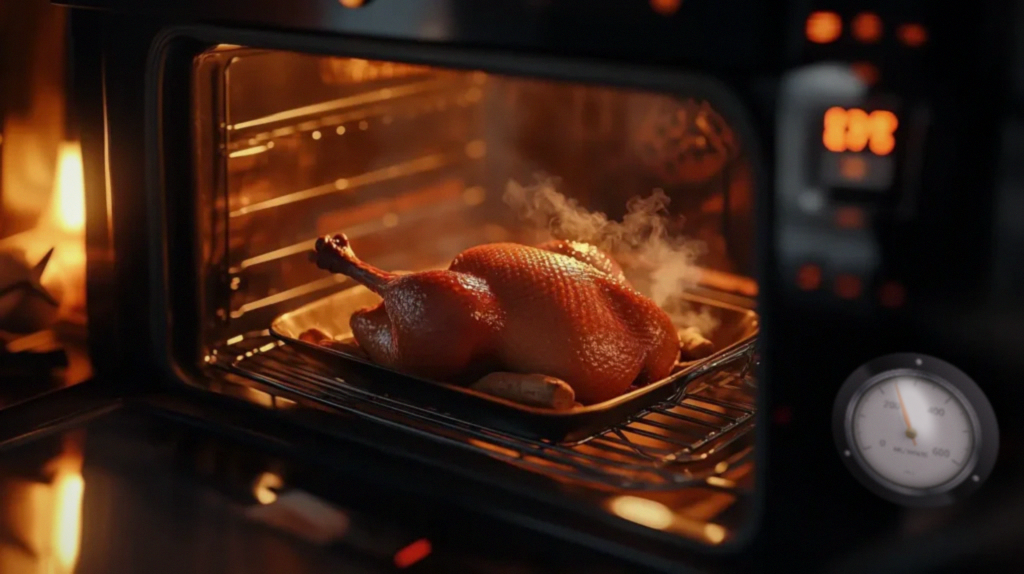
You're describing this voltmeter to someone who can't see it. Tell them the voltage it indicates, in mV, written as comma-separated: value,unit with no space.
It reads 250,mV
